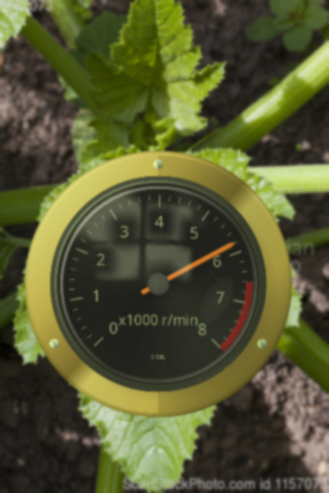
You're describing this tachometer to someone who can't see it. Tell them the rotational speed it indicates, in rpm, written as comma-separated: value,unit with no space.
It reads 5800,rpm
